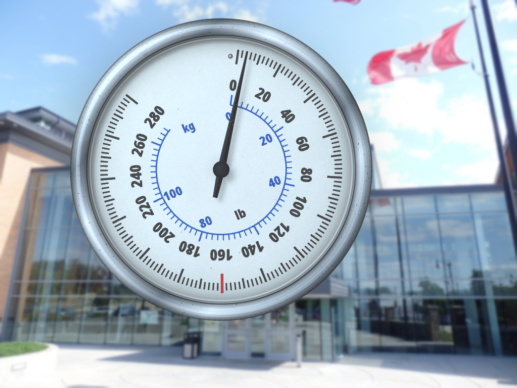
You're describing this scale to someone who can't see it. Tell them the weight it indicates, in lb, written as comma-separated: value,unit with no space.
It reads 4,lb
